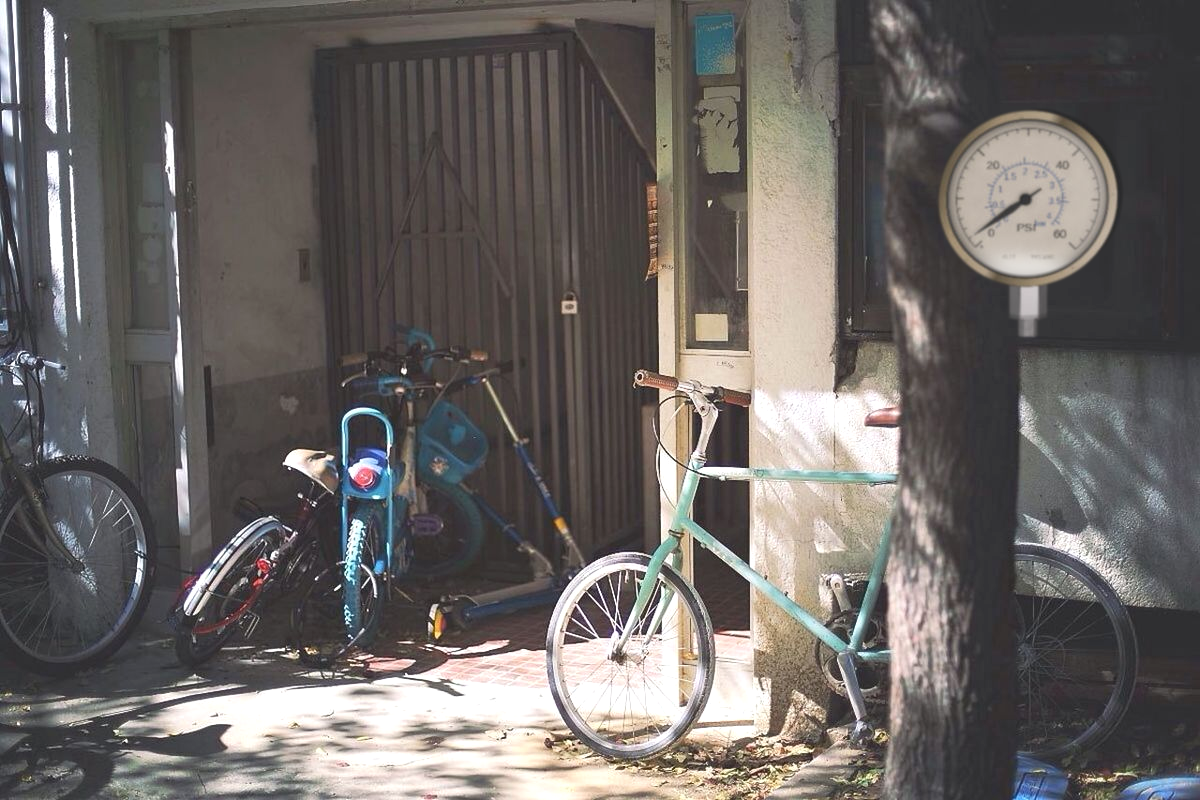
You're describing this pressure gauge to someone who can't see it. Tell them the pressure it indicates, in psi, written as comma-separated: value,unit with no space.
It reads 2,psi
